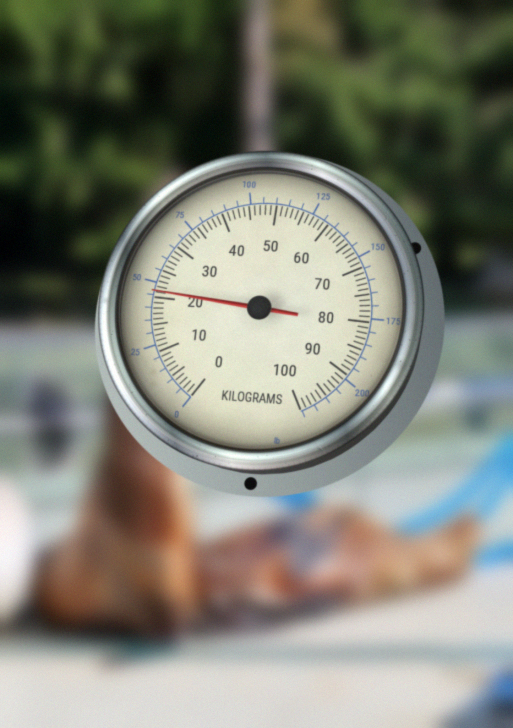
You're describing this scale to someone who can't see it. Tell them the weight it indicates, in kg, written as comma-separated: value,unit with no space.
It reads 21,kg
